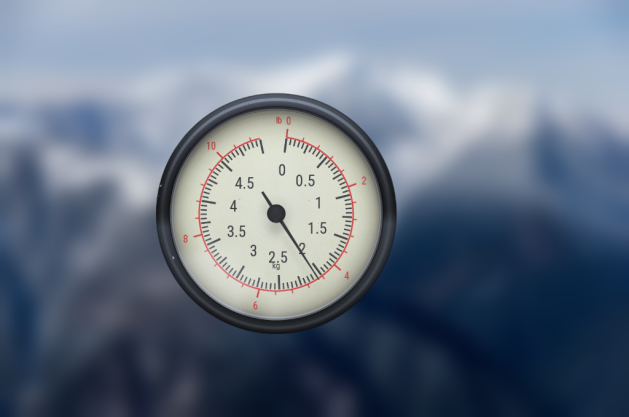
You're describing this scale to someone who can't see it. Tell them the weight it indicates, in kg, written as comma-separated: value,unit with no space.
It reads 2.05,kg
